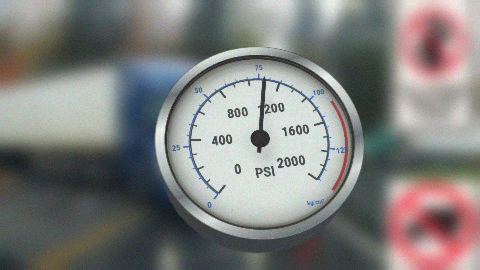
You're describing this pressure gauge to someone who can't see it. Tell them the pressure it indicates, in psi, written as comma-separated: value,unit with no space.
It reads 1100,psi
